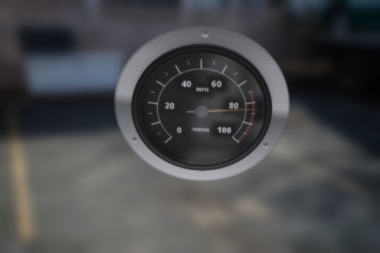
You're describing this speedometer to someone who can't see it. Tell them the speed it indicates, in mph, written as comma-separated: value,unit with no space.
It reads 82.5,mph
